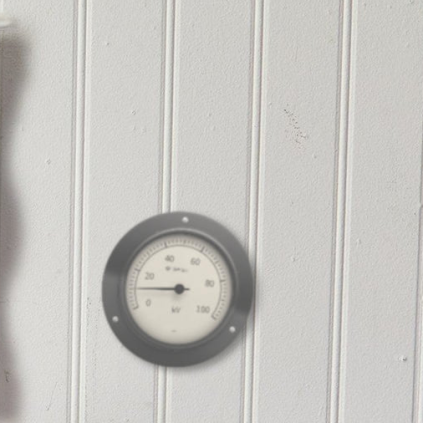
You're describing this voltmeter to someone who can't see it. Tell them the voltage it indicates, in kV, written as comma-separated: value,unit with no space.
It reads 10,kV
